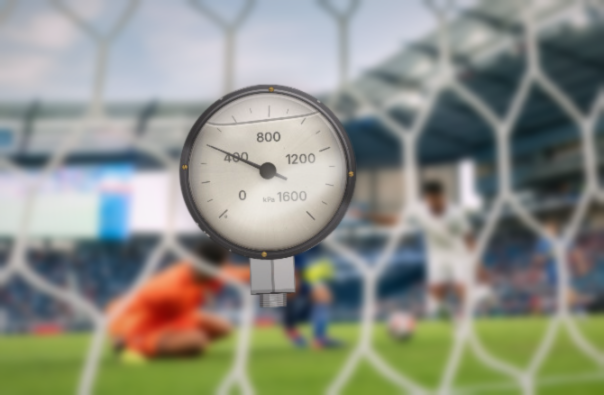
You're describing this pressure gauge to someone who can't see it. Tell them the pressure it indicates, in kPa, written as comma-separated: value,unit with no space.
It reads 400,kPa
